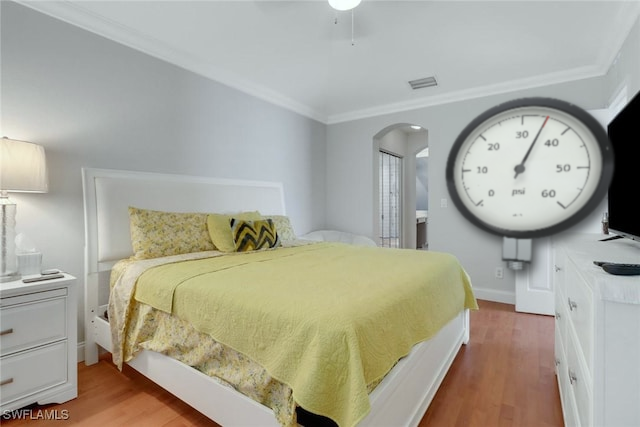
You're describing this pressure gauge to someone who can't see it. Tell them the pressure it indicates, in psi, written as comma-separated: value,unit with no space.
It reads 35,psi
